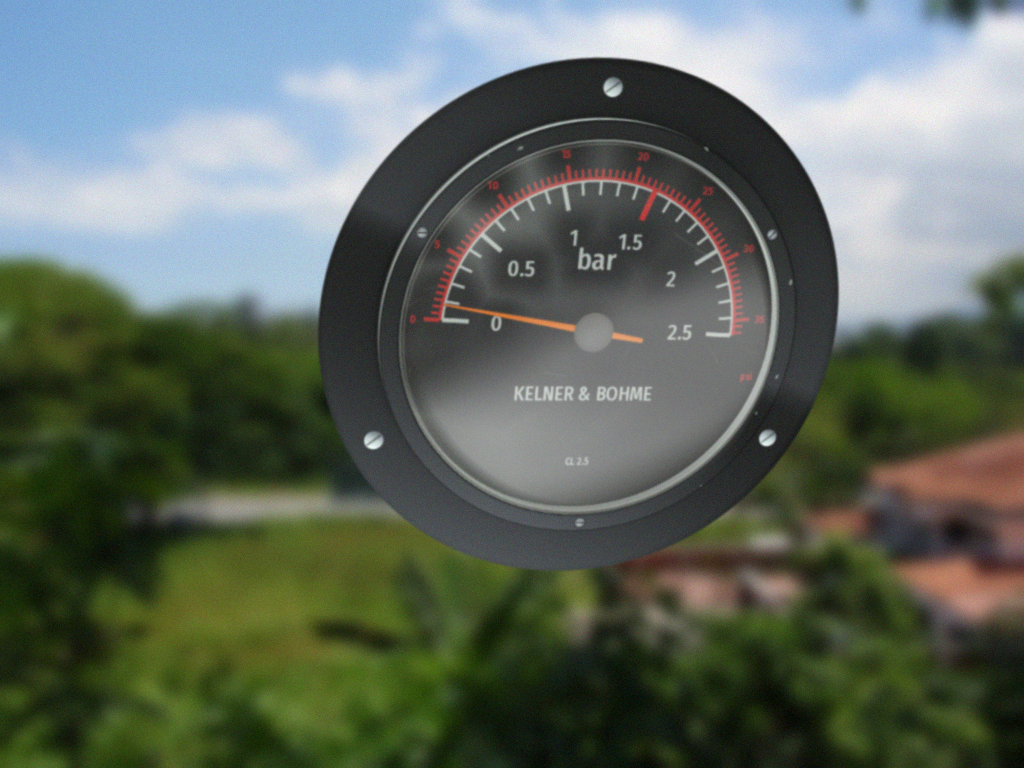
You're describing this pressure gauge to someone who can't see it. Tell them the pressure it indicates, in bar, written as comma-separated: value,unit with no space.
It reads 0.1,bar
